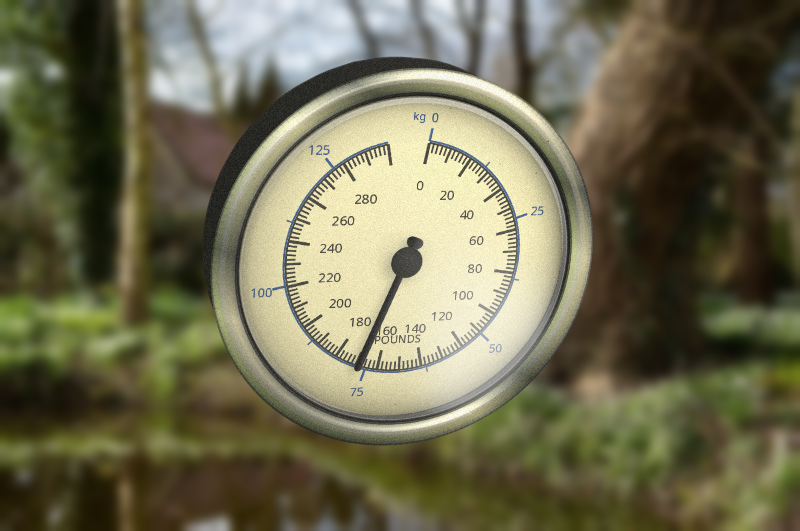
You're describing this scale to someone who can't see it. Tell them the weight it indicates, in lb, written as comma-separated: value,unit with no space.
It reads 170,lb
